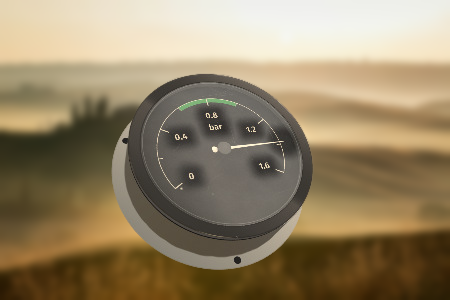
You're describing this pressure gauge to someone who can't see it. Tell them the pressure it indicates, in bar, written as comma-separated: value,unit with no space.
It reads 1.4,bar
